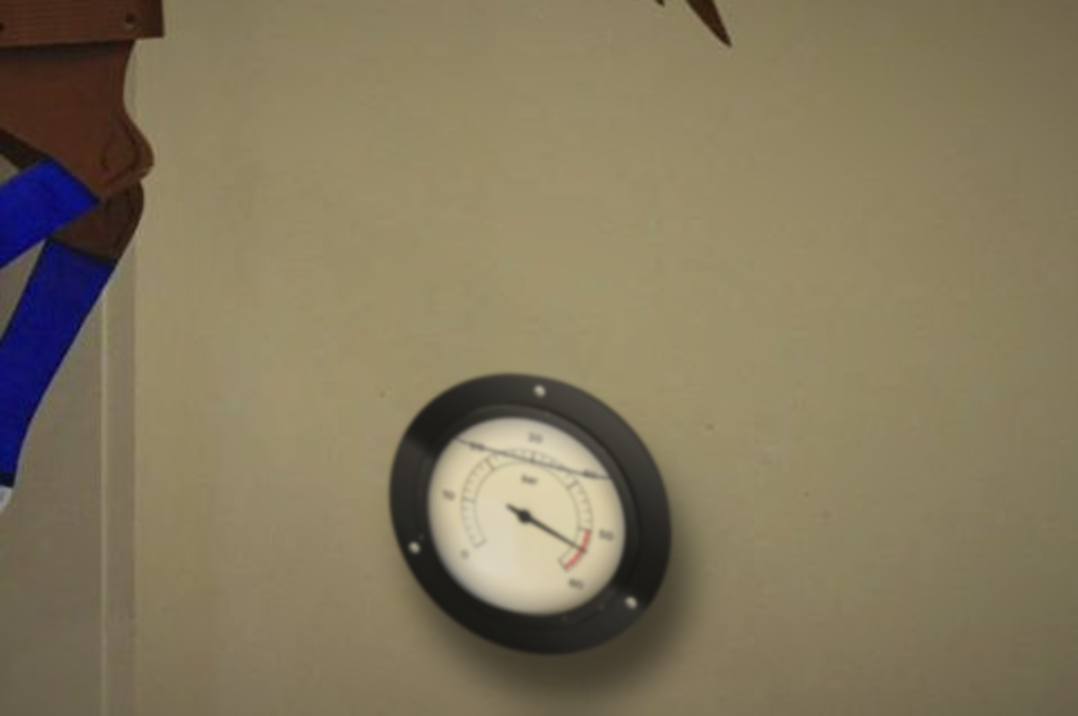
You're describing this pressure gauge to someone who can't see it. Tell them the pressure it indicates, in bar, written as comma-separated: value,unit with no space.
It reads 54,bar
